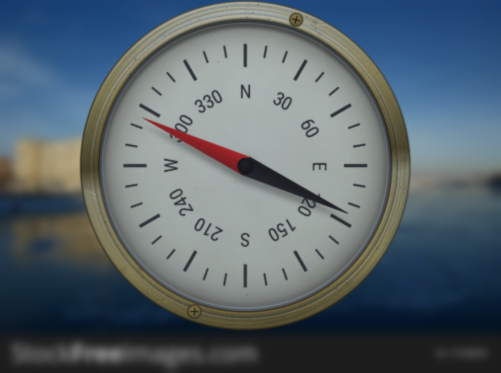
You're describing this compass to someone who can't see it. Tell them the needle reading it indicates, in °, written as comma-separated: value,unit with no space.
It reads 295,°
